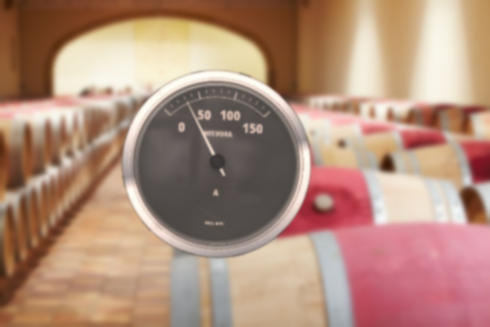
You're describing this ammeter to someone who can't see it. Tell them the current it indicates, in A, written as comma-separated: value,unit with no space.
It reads 30,A
